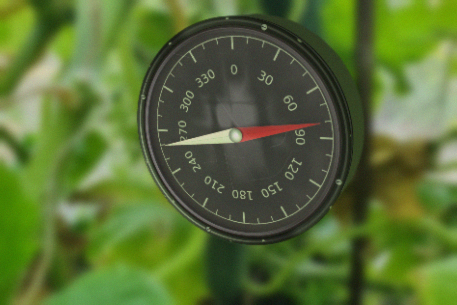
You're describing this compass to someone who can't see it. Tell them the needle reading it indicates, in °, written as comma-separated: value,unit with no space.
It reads 80,°
